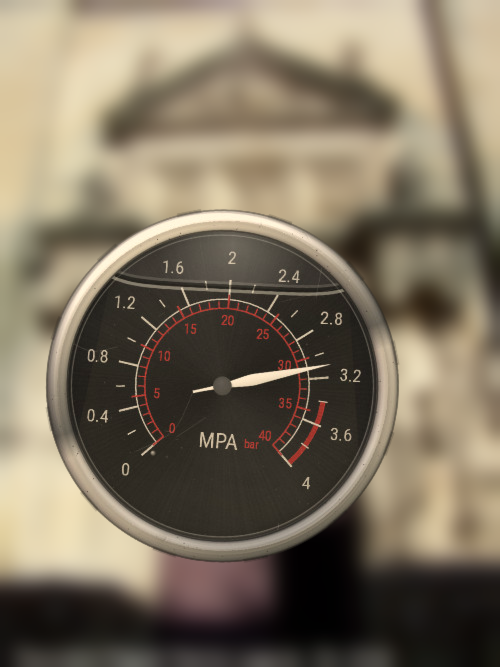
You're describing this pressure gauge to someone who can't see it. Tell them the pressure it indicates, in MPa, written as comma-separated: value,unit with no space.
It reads 3.1,MPa
